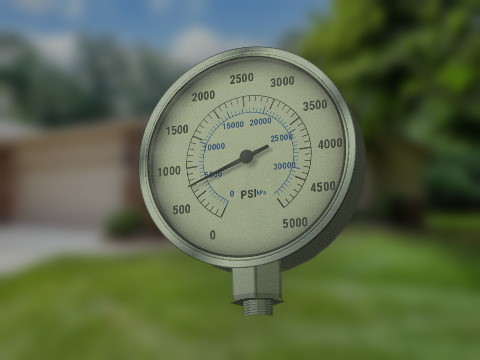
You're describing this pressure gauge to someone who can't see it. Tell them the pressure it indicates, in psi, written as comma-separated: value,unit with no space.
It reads 700,psi
